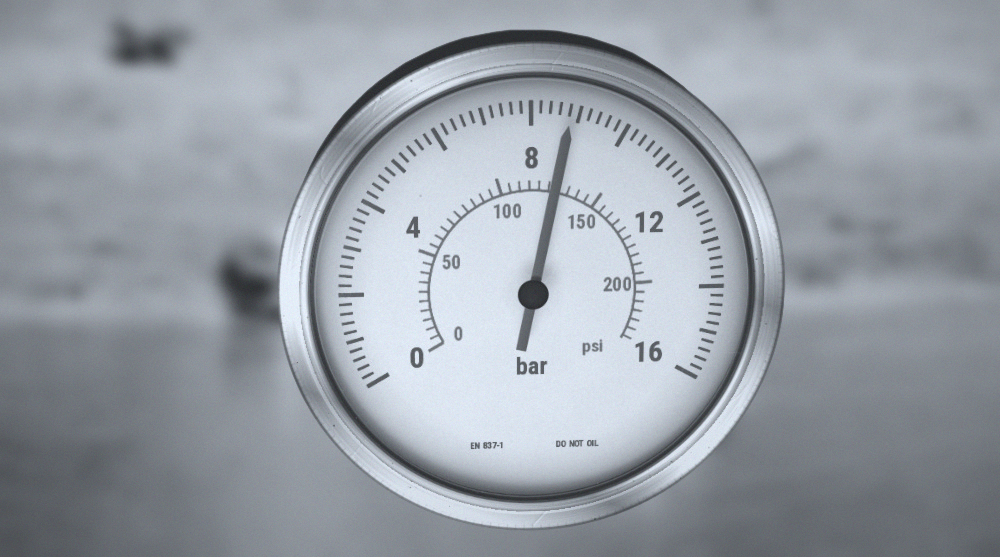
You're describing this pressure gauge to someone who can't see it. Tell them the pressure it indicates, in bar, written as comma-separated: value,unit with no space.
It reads 8.8,bar
